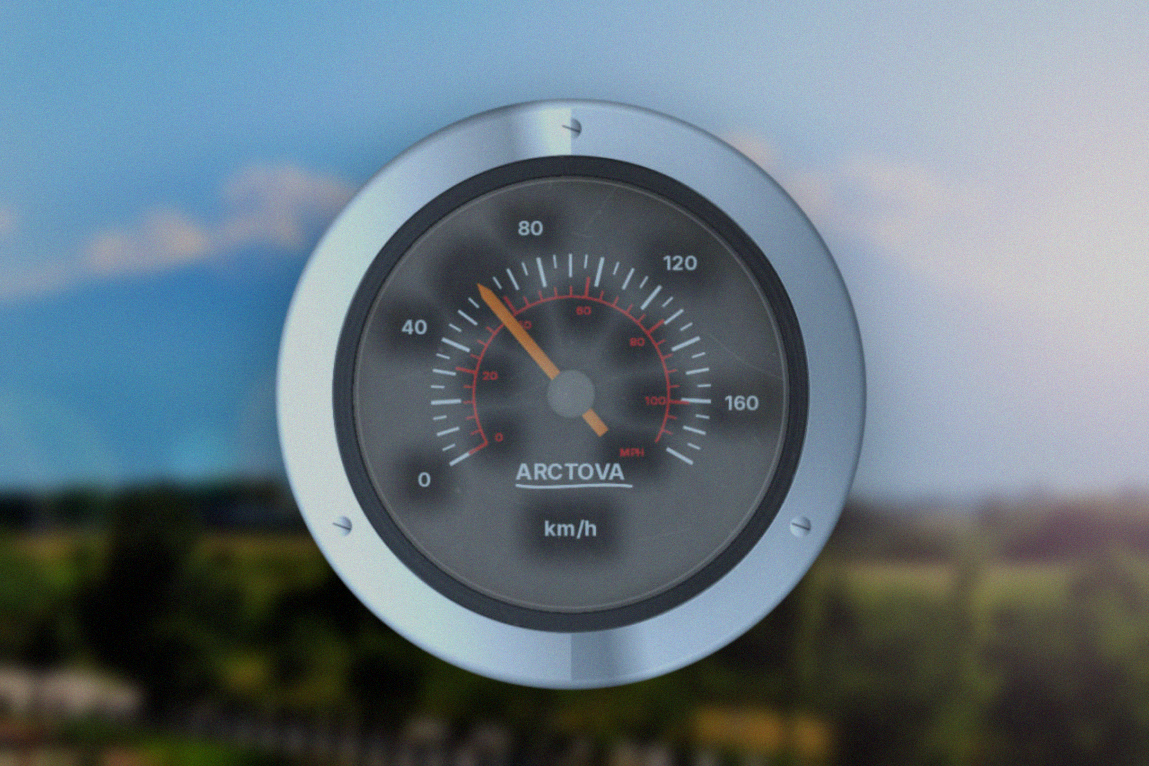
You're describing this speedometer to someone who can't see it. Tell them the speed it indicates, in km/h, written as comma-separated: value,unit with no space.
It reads 60,km/h
